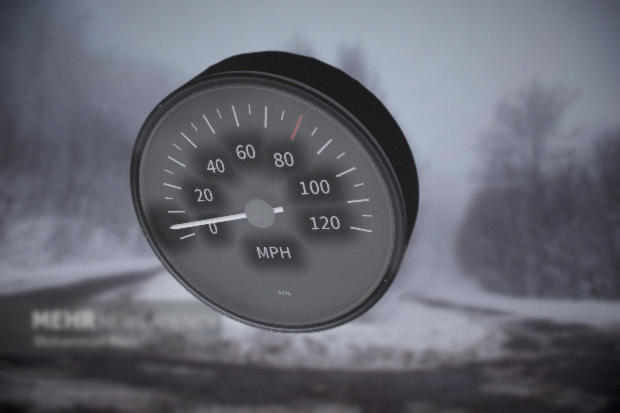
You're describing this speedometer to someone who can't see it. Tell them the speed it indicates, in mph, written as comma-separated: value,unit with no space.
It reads 5,mph
